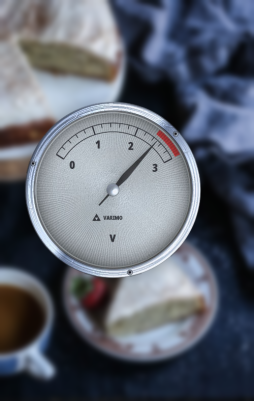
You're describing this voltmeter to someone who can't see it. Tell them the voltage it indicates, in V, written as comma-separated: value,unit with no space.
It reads 2.5,V
